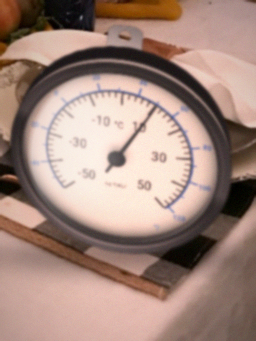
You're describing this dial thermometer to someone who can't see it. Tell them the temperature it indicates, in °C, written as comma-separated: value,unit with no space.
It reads 10,°C
